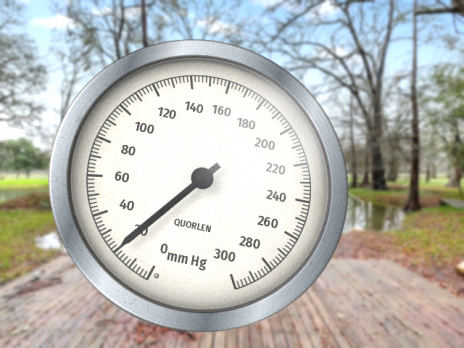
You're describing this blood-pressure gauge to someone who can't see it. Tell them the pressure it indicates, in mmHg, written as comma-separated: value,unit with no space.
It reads 20,mmHg
